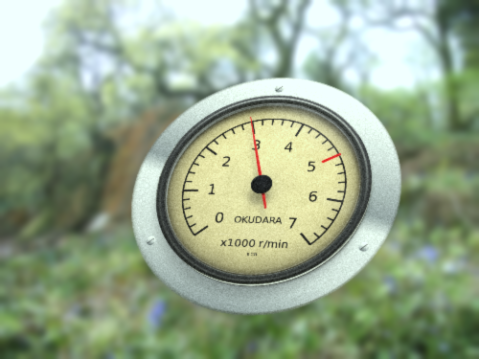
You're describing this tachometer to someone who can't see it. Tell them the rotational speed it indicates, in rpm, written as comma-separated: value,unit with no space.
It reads 3000,rpm
